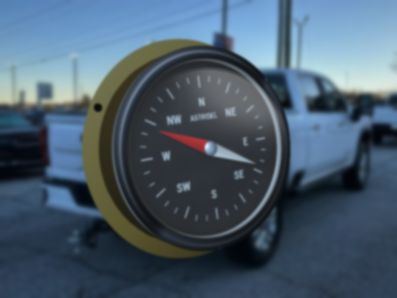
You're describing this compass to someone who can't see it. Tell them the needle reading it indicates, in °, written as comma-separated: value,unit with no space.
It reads 295,°
